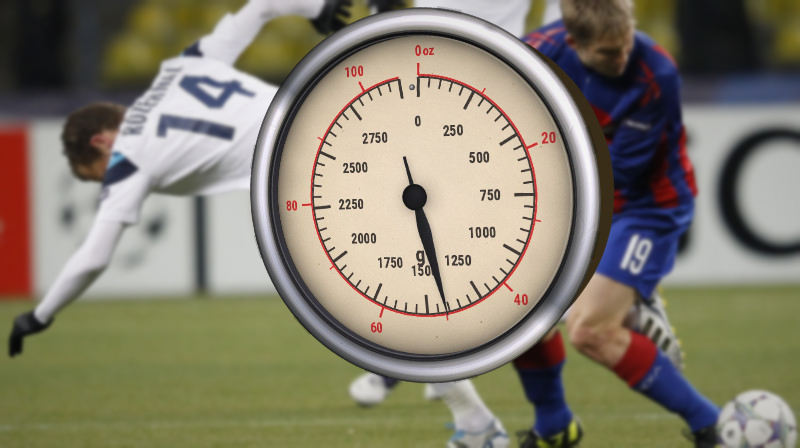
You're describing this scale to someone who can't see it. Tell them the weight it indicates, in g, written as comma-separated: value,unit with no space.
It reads 1400,g
